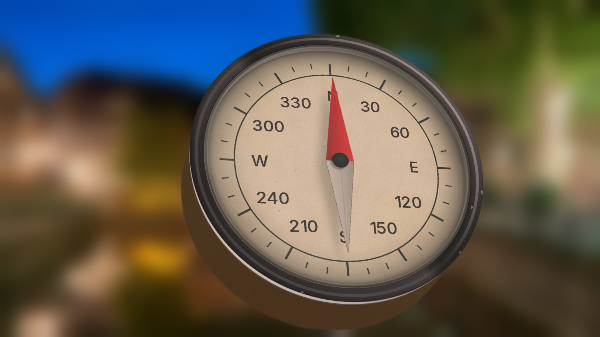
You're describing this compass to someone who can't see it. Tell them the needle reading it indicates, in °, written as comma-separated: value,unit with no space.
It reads 0,°
